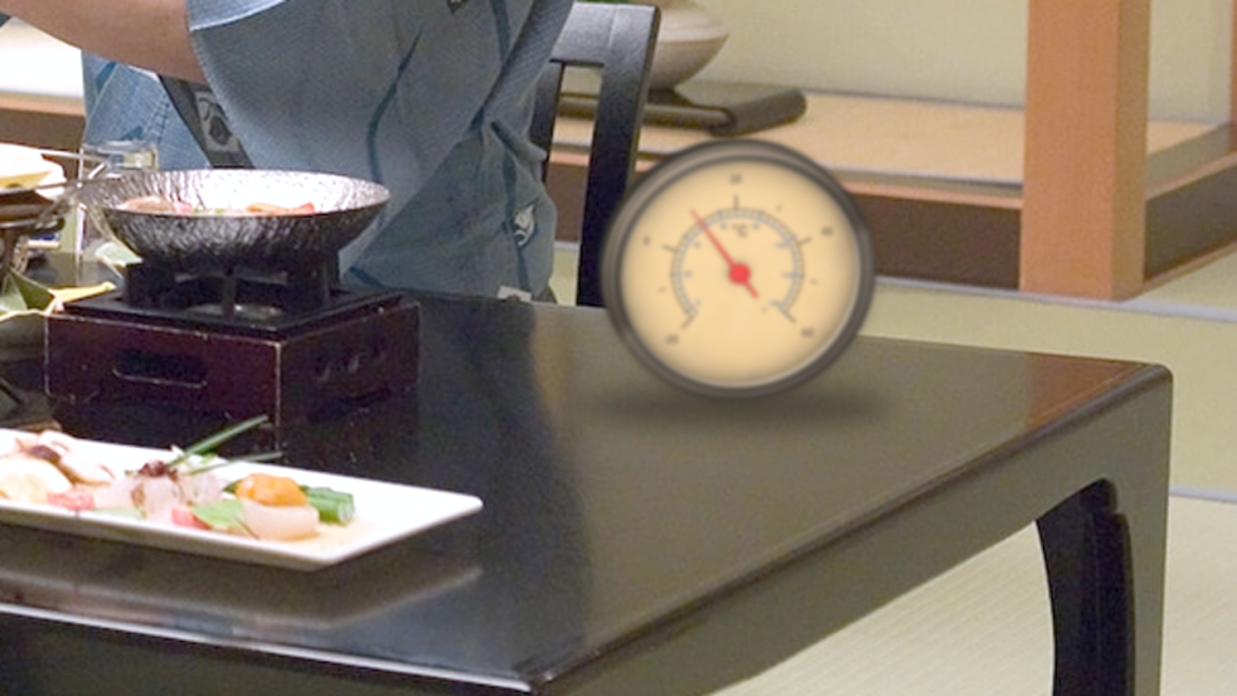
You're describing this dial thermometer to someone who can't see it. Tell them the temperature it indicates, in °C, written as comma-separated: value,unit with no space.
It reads 10,°C
